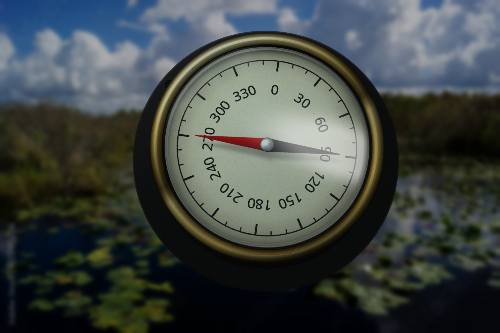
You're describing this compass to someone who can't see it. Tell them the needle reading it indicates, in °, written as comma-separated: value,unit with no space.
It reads 270,°
